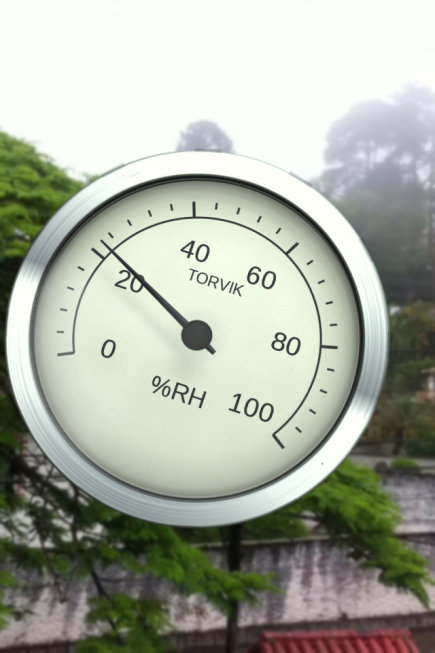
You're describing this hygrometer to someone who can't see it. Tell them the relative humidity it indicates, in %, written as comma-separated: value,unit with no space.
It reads 22,%
